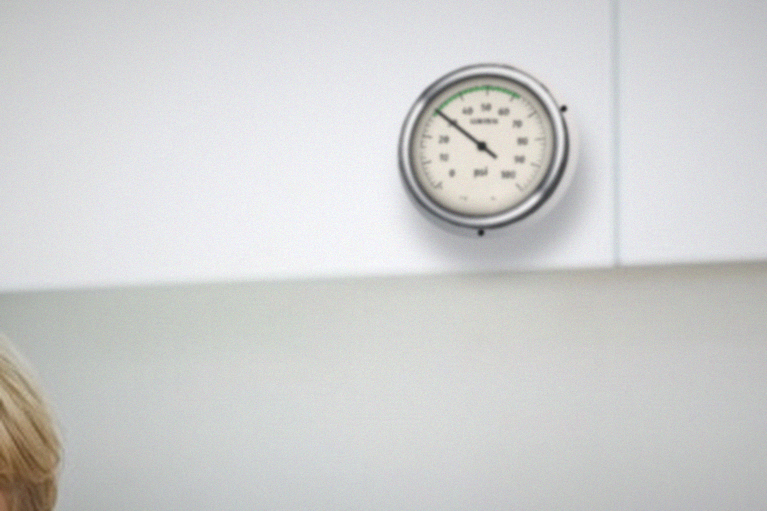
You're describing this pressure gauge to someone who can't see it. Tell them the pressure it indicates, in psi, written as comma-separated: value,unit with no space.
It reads 30,psi
